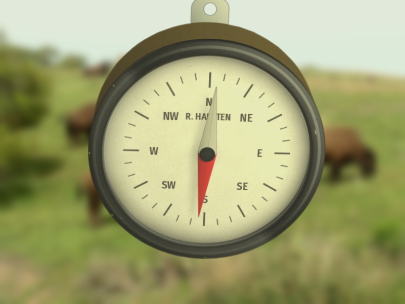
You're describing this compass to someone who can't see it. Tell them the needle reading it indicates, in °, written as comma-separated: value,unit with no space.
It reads 185,°
